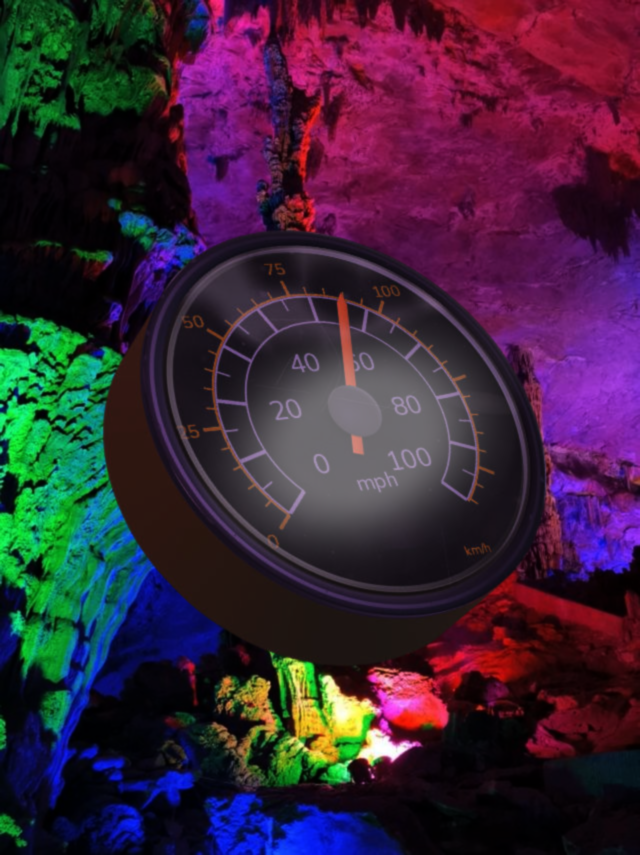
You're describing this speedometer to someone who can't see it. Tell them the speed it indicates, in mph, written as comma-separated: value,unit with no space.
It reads 55,mph
